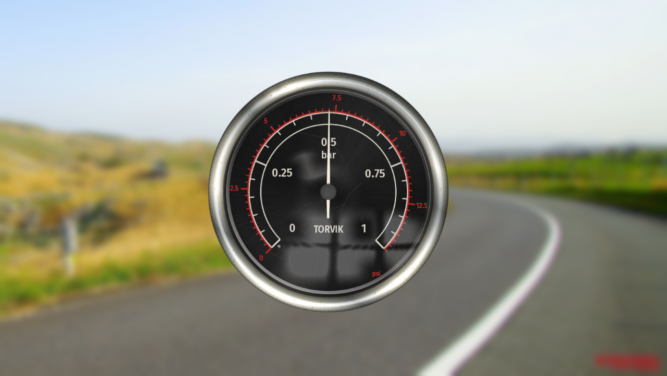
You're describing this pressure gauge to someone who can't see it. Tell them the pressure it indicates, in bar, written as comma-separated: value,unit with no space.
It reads 0.5,bar
